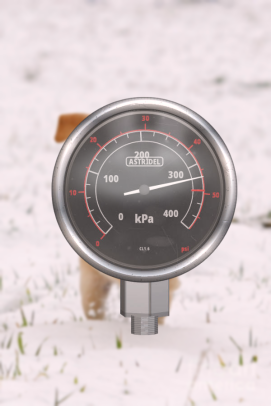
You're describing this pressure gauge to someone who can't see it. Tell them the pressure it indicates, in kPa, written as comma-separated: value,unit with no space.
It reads 320,kPa
